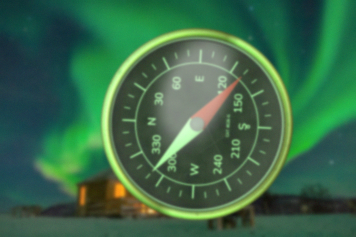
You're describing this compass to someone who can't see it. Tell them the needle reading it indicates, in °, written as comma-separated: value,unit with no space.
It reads 130,°
